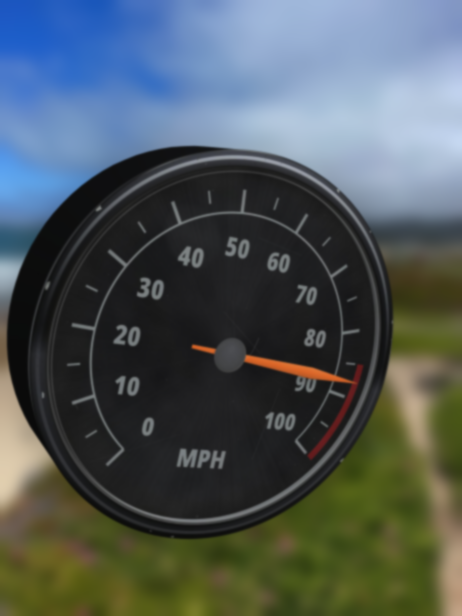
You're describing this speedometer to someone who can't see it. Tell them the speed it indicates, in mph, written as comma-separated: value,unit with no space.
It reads 87.5,mph
